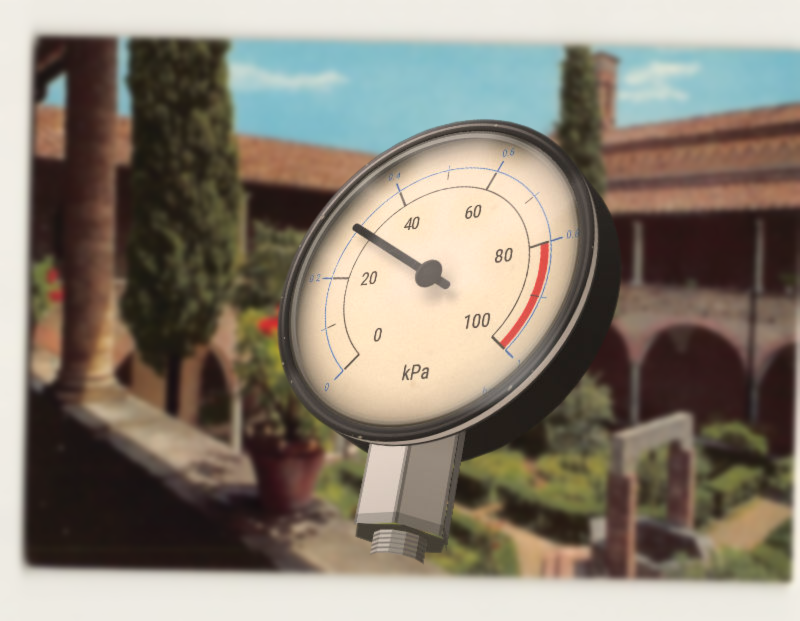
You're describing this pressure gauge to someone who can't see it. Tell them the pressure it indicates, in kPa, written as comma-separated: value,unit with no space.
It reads 30,kPa
